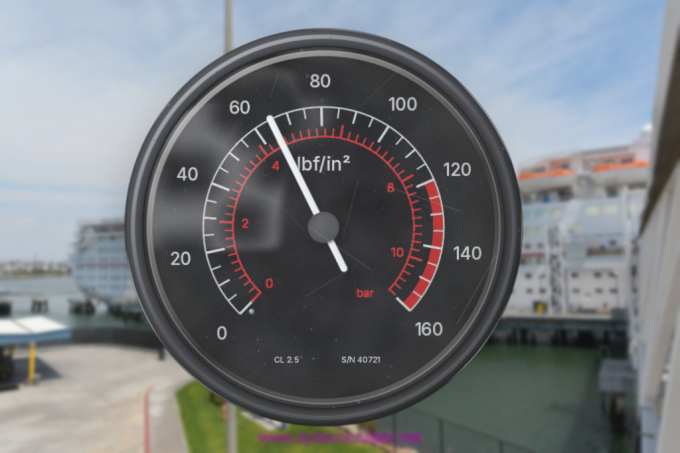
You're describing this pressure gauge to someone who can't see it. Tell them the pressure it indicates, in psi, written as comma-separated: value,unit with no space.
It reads 65,psi
